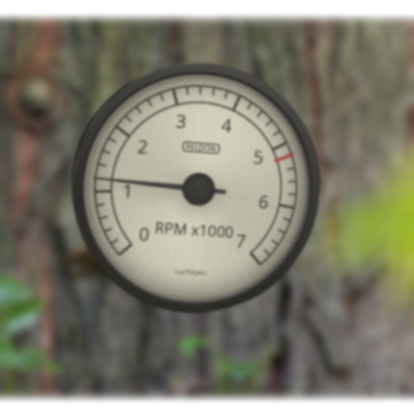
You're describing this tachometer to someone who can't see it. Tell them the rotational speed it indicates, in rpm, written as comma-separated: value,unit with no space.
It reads 1200,rpm
